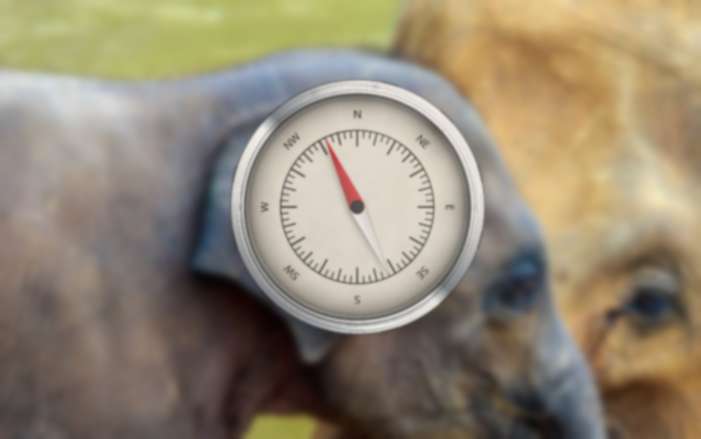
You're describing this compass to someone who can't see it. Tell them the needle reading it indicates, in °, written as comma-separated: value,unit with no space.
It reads 335,°
